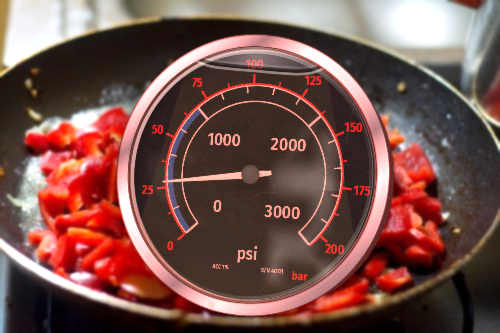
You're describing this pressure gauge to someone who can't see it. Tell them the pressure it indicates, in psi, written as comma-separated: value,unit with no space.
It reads 400,psi
